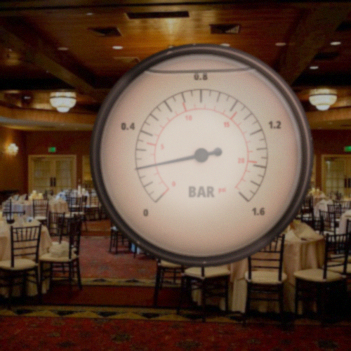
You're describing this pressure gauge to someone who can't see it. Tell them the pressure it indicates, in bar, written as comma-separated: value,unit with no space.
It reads 0.2,bar
